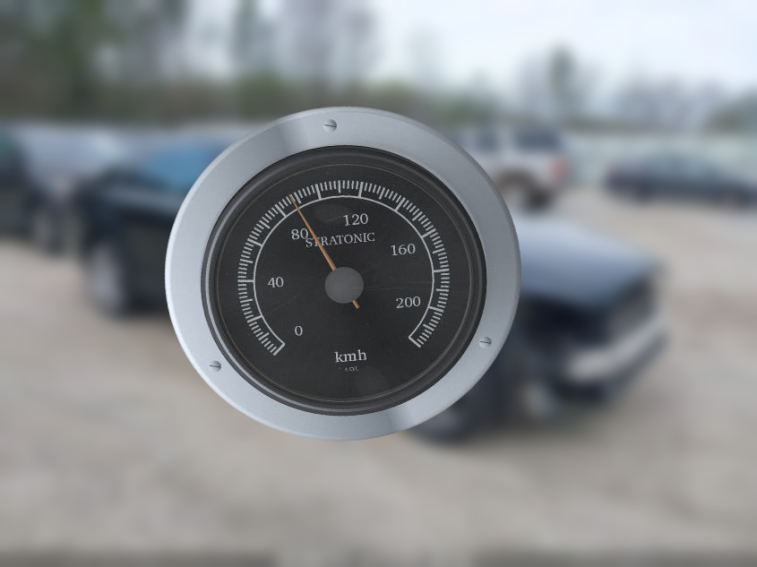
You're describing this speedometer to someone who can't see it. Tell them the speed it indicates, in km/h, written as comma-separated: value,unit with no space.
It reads 88,km/h
